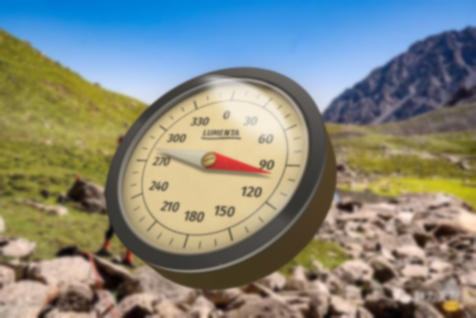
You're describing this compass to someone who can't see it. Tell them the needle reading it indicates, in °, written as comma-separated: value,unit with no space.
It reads 100,°
